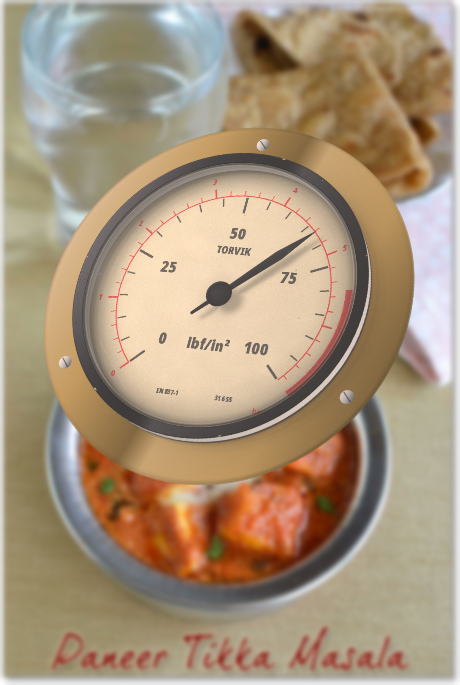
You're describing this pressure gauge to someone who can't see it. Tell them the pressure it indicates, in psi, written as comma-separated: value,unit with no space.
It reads 67.5,psi
